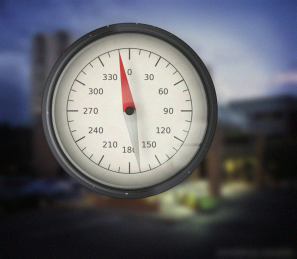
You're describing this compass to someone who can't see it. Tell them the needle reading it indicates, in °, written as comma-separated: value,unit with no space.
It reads 350,°
